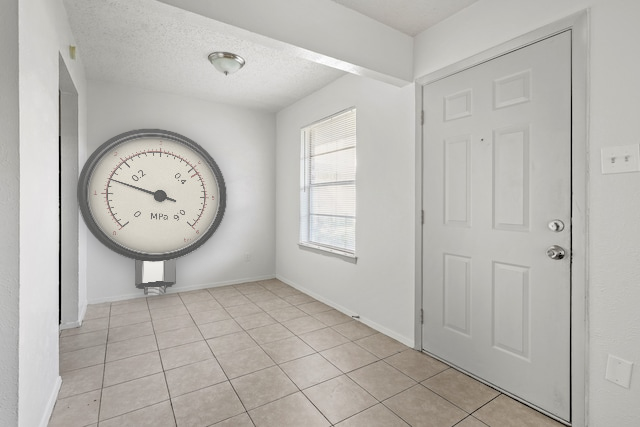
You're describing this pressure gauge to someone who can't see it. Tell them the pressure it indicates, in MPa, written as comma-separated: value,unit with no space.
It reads 0.14,MPa
